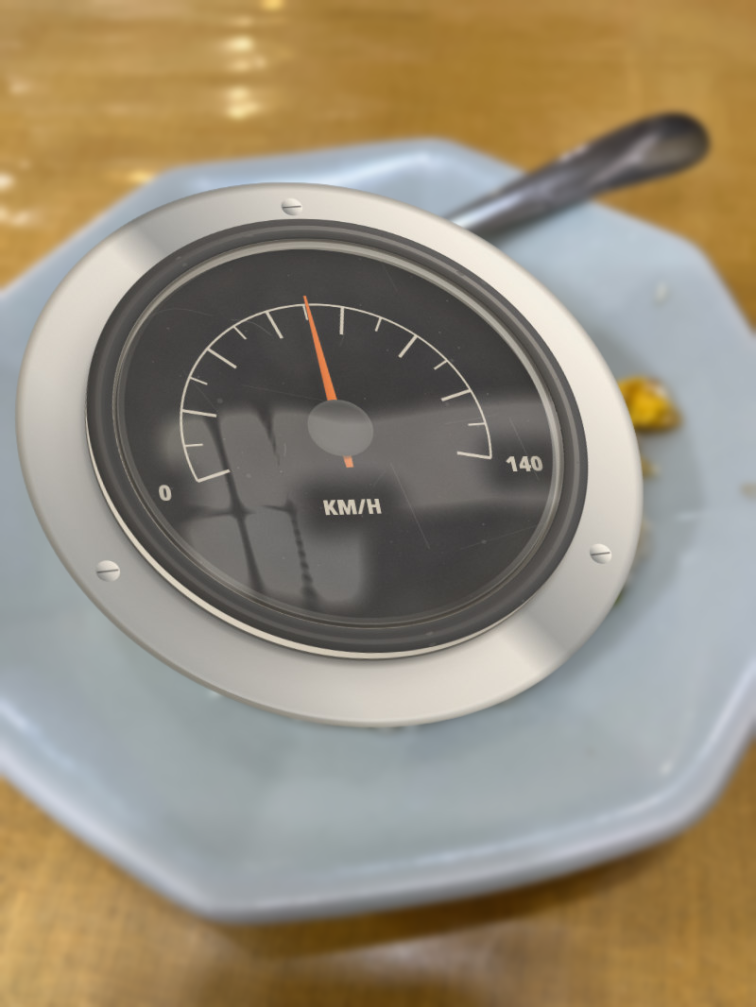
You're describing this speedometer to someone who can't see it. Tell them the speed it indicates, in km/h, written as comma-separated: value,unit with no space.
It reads 70,km/h
